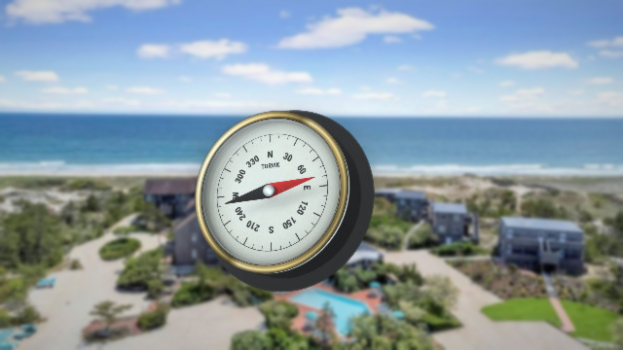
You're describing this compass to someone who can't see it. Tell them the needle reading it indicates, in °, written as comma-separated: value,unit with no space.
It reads 80,°
